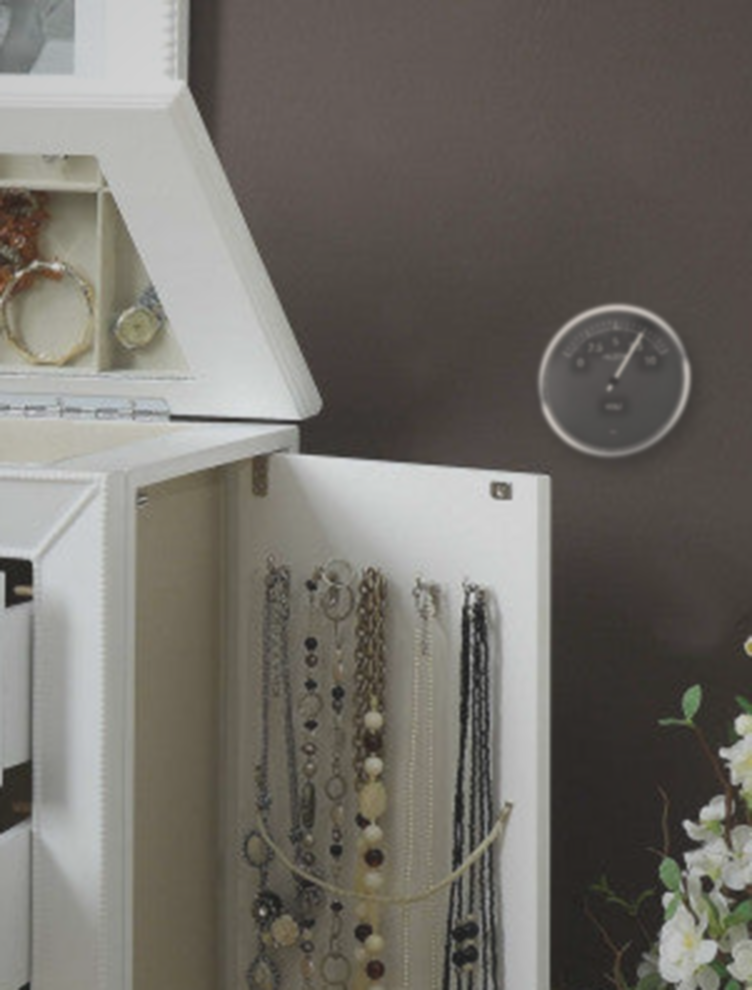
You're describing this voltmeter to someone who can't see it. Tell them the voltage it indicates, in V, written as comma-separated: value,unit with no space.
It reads 7.5,V
